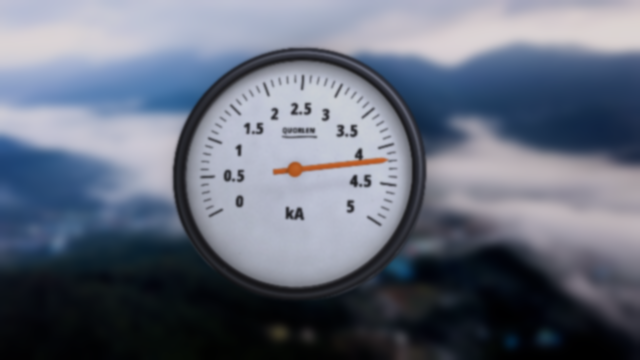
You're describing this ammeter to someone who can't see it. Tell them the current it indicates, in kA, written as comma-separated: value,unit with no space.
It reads 4.2,kA
